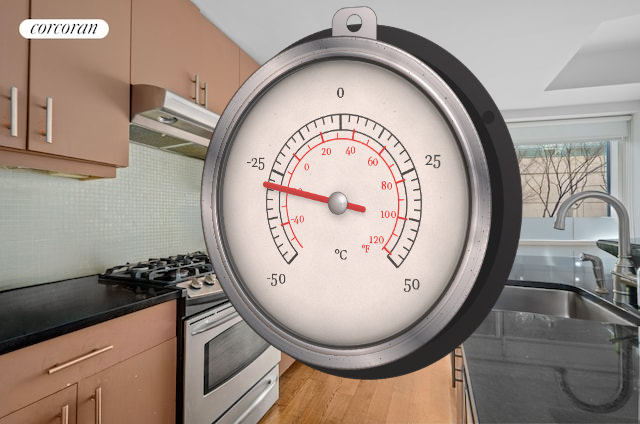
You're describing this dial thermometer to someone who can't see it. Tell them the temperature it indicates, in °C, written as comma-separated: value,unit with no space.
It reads -28.75,°C
